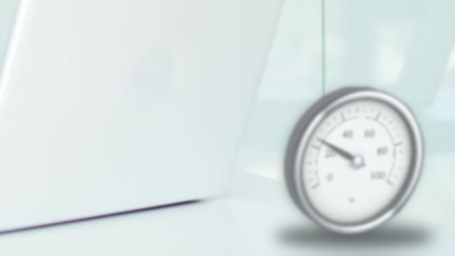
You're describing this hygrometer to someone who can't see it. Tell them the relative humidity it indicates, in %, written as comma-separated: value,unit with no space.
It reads 24,%
